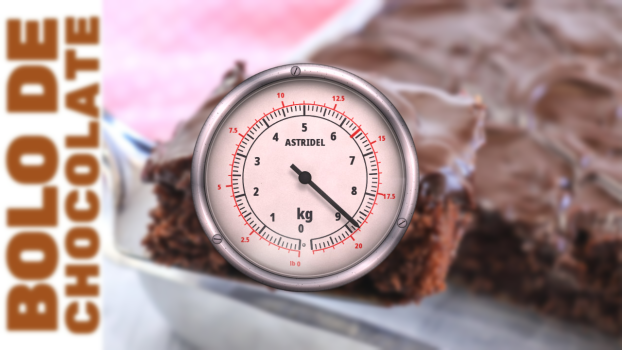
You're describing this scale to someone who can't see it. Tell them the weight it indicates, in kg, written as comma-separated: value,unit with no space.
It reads 8.8,kg
